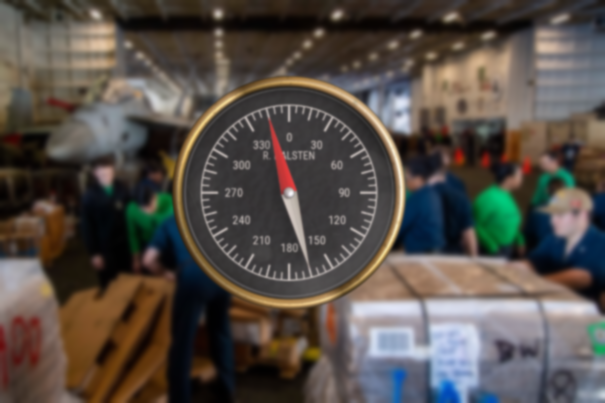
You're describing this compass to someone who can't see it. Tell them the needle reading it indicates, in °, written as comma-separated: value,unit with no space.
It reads 345,°
